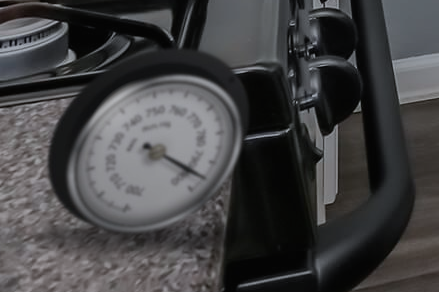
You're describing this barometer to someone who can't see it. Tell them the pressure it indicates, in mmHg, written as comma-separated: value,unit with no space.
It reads 795,mmHg
